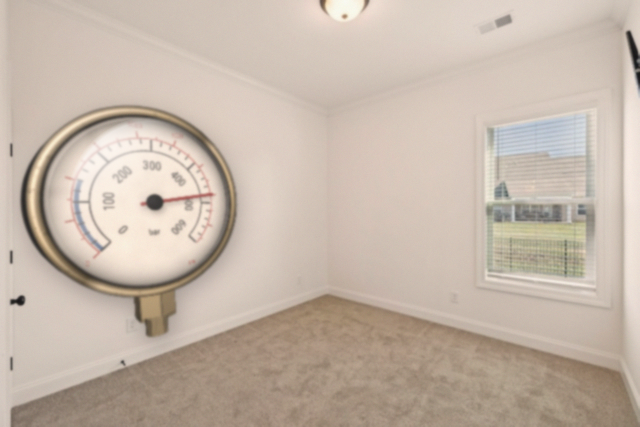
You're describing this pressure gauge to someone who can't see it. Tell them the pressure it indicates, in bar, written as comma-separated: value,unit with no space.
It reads 480,bar
